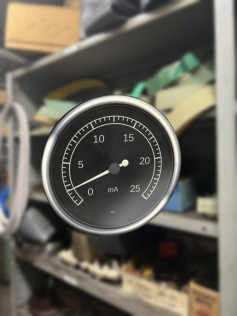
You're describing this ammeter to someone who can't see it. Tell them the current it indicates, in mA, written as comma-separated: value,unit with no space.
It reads 2,mA
